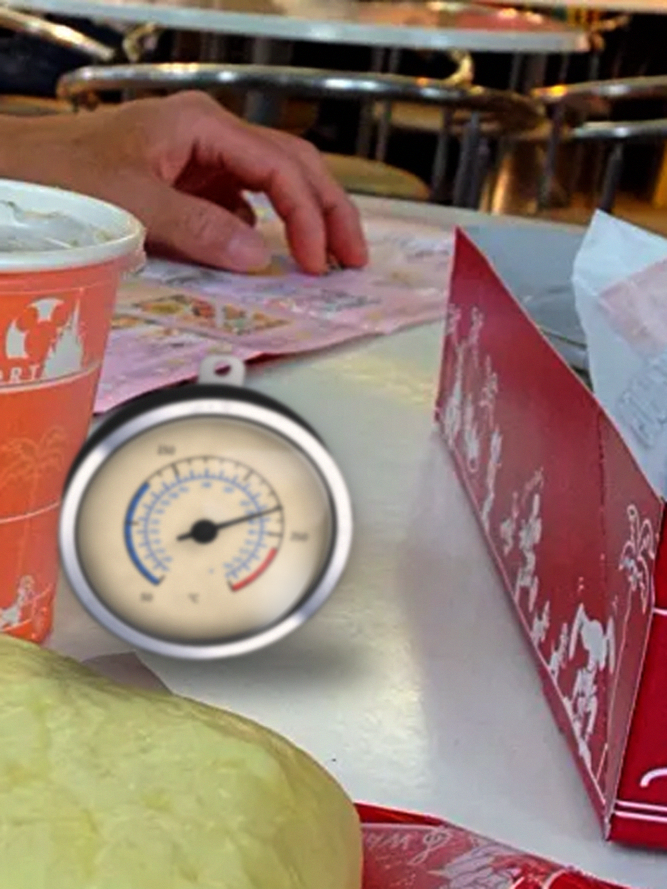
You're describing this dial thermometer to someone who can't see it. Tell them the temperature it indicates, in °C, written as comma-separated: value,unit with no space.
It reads 230,°C
